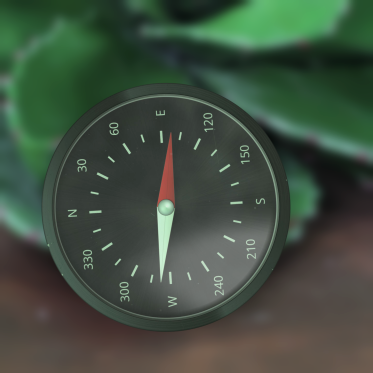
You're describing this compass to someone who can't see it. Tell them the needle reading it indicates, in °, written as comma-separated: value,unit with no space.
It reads 97.5,°
